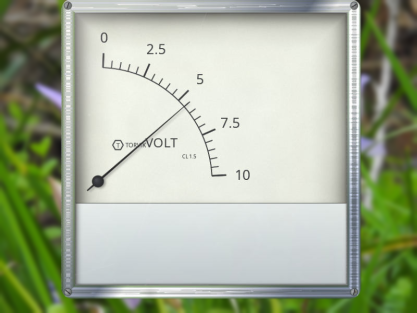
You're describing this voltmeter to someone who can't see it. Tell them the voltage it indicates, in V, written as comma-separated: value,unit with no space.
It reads 5.5,V
